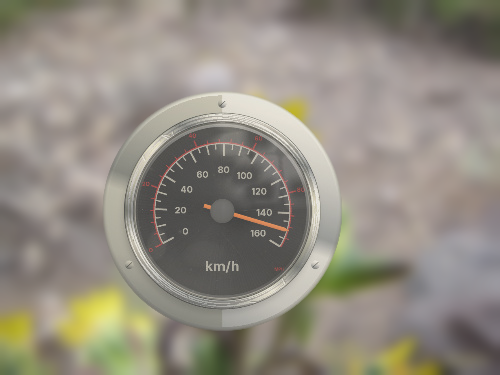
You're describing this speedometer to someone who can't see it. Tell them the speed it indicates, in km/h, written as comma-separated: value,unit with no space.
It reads 150,km/h
